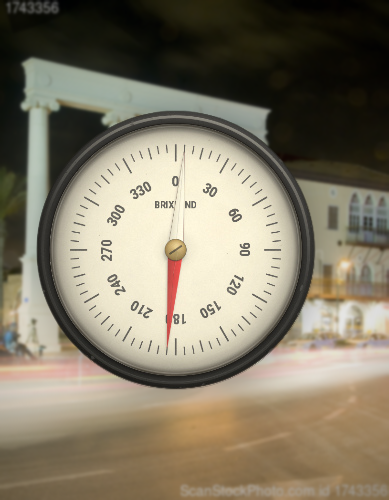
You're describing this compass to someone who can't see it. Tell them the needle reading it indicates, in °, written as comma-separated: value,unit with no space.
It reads 185,°
